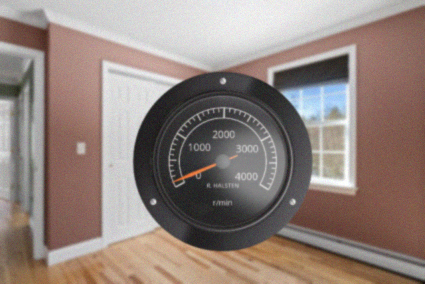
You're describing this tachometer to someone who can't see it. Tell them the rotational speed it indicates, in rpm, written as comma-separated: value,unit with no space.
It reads 100,rpm
